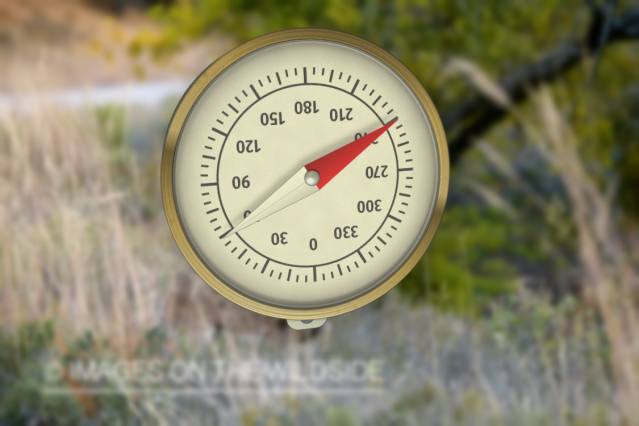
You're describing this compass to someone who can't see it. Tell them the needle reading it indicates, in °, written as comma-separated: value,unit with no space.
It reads 240,°
